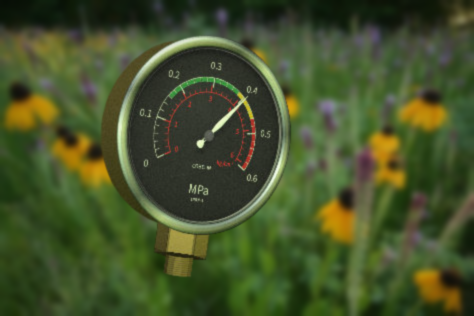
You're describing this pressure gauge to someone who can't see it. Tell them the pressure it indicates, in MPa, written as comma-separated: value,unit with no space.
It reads 0.4,MPa
